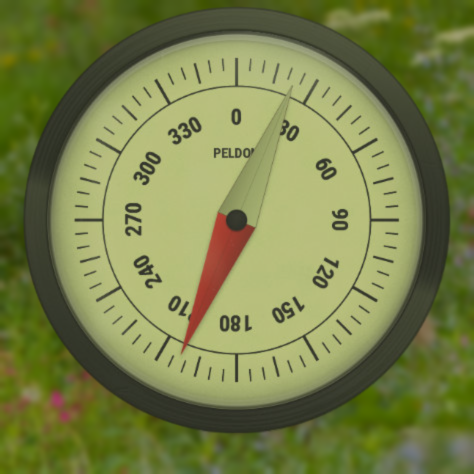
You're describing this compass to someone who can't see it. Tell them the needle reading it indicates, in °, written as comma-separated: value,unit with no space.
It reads 202.5,°
